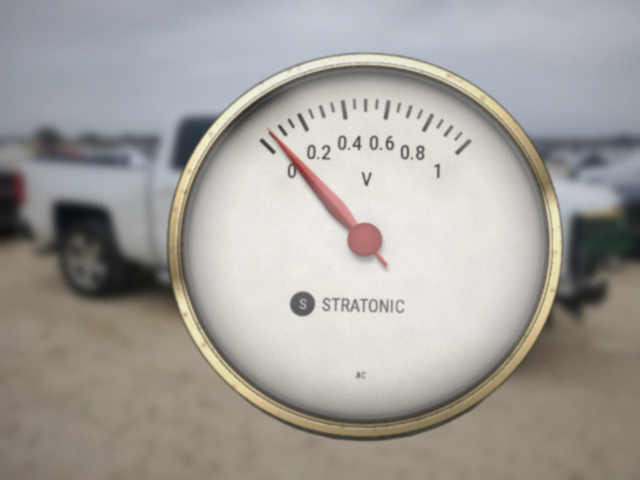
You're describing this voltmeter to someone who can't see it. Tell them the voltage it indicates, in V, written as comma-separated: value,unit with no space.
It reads 0.05,V
